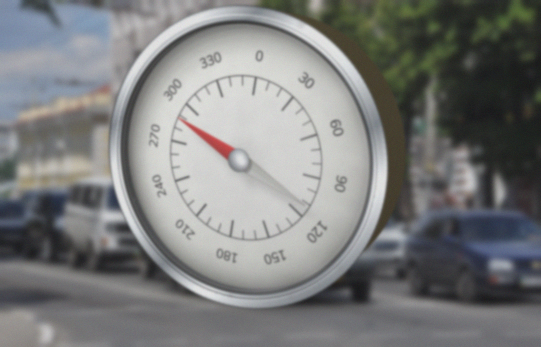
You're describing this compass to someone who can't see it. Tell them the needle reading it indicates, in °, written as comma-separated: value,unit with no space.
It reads 290,°
